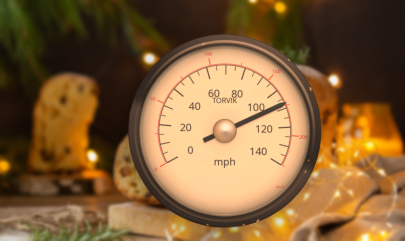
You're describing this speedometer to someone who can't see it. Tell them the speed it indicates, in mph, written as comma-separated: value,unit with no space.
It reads 107.5,mph
